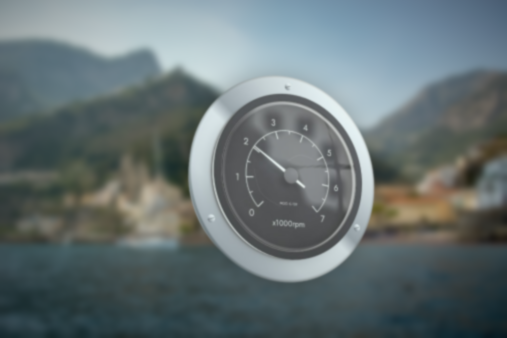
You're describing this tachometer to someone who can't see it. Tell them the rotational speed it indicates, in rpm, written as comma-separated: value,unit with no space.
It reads 2000,rpm
